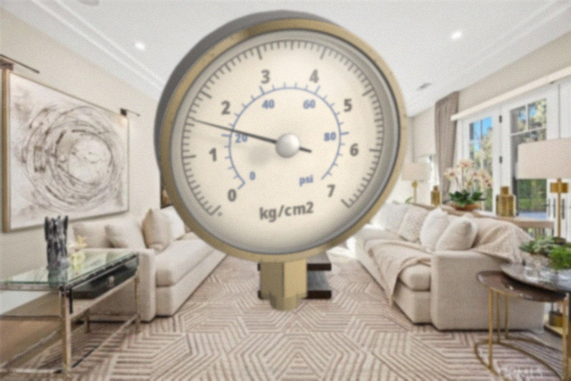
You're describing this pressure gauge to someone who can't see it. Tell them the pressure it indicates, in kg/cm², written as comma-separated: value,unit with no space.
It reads 1.6,kg/cm²
